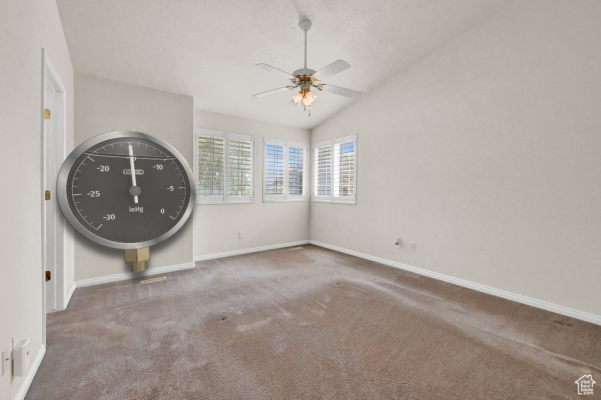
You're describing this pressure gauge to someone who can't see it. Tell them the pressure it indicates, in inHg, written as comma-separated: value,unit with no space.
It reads -15,inHg
